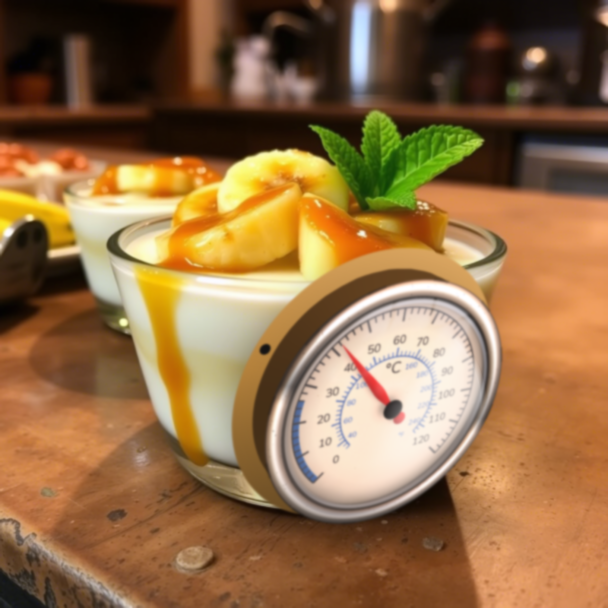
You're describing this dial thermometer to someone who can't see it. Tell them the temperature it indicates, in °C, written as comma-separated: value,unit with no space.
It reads 42,°C
